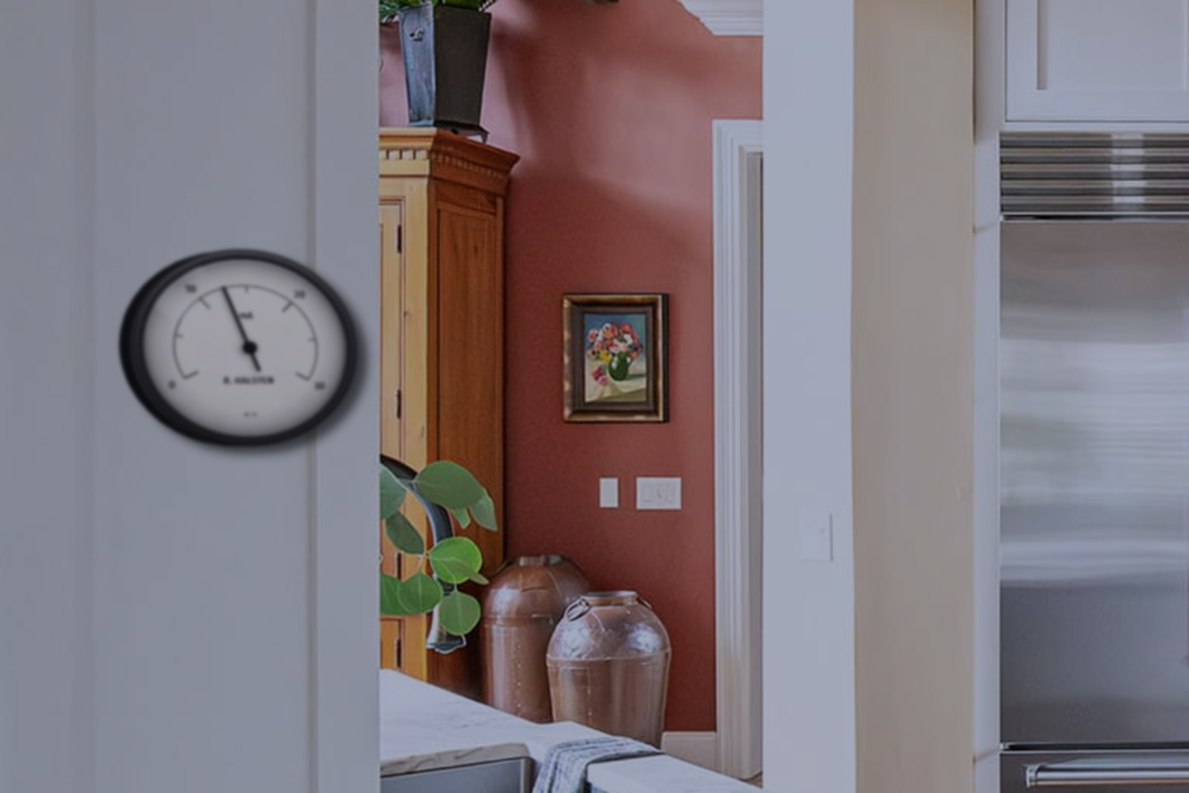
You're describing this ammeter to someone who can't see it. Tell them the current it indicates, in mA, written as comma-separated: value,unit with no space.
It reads 12.5,mA
